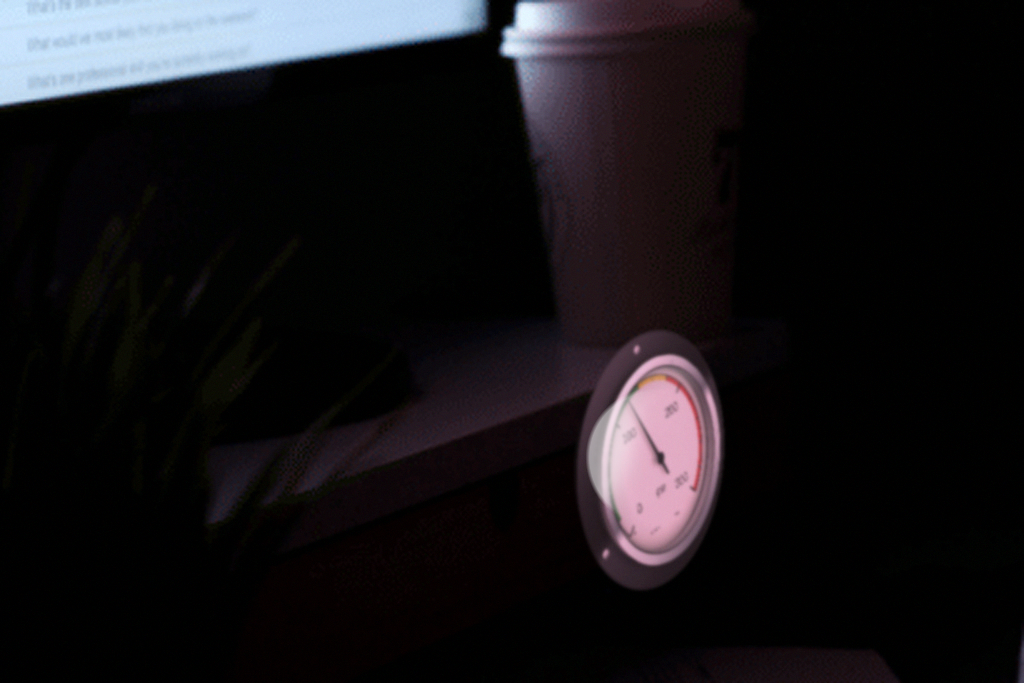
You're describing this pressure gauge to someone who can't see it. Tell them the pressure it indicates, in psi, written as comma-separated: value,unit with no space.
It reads 120,psi
